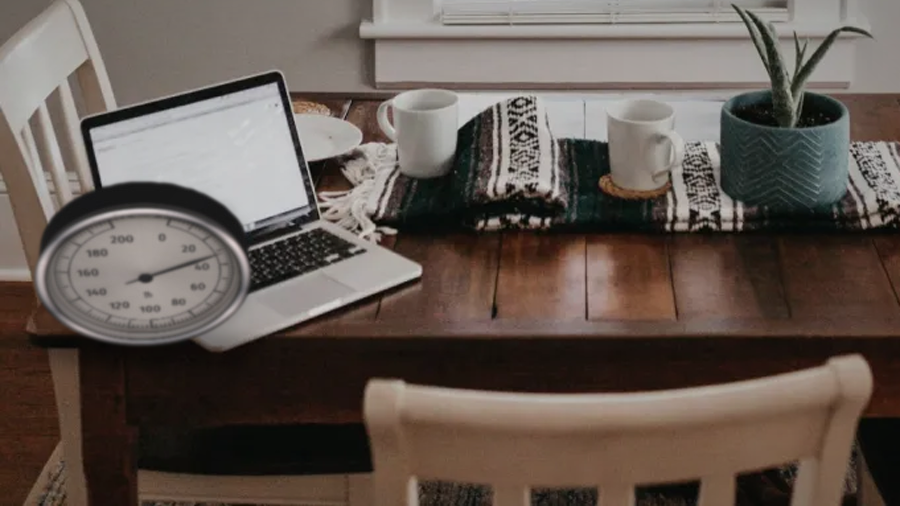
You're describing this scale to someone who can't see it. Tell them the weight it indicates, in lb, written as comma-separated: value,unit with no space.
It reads 30,lb
